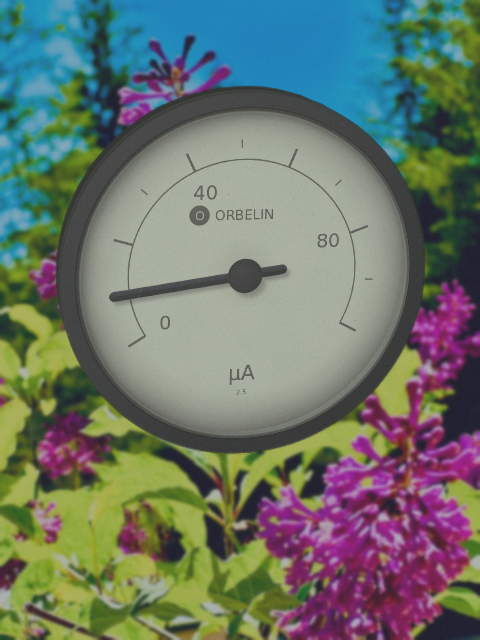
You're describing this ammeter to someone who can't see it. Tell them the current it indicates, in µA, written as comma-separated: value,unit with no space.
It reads 10,µA
